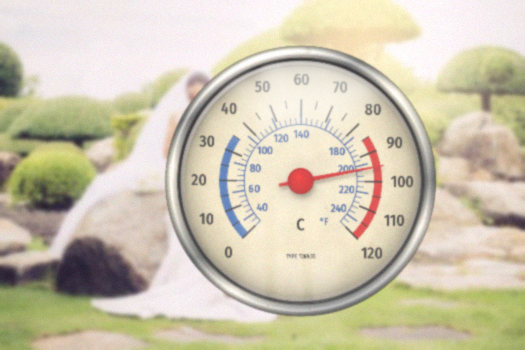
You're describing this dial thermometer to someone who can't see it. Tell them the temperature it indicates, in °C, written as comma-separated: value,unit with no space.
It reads 95,°C
